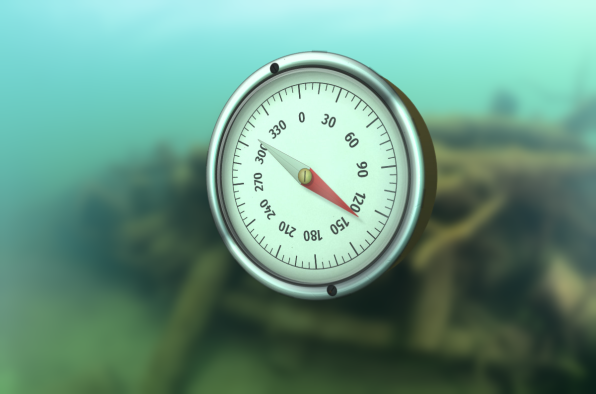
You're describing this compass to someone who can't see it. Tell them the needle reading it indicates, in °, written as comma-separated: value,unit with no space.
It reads 130,°
